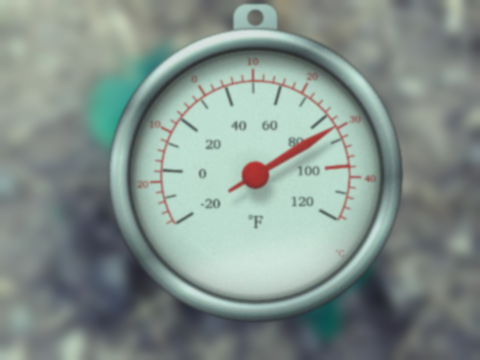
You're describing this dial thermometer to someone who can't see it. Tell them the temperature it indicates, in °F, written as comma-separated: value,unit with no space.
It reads 85,°F
